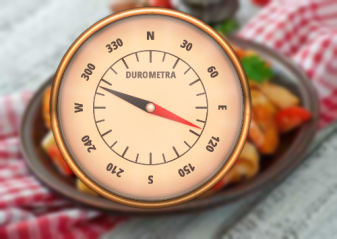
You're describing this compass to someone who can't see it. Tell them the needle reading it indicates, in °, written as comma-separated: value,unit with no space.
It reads 112.5,°
